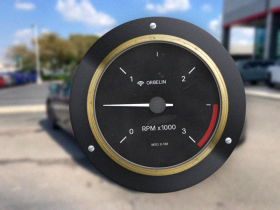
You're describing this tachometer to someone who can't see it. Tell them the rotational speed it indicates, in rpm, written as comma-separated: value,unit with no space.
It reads 500,rpm
